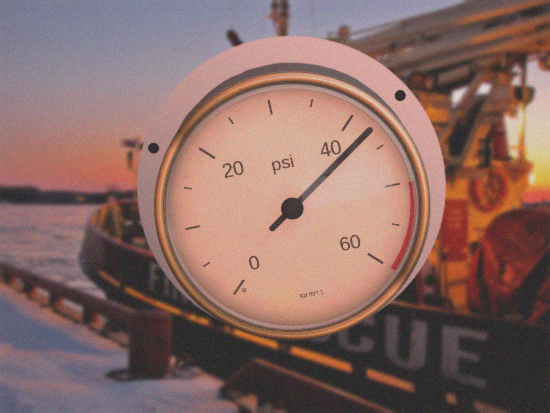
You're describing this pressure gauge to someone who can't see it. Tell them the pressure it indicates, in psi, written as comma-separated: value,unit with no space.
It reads 42.5,psi
